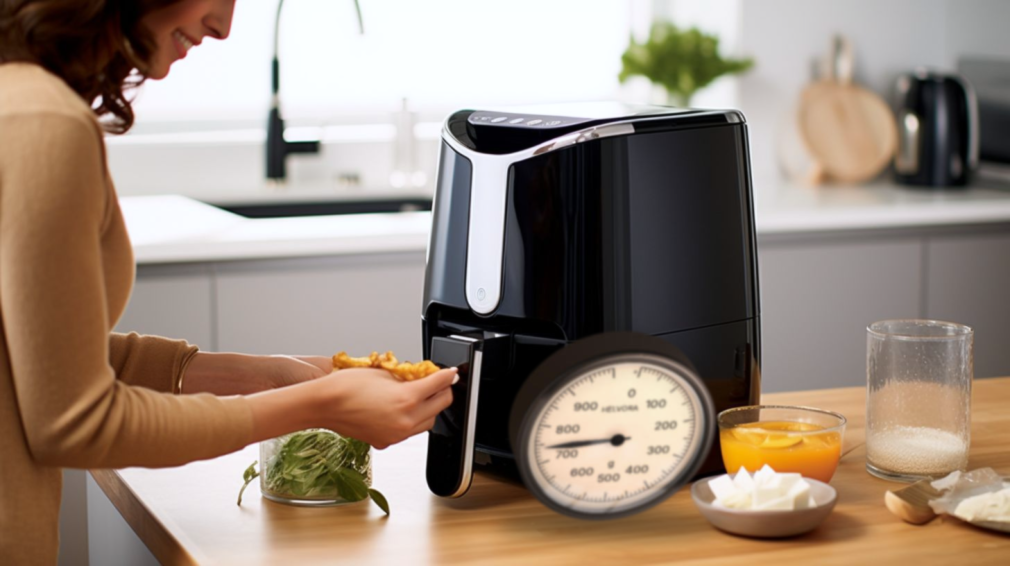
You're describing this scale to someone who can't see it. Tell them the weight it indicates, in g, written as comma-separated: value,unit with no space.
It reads 750,g
